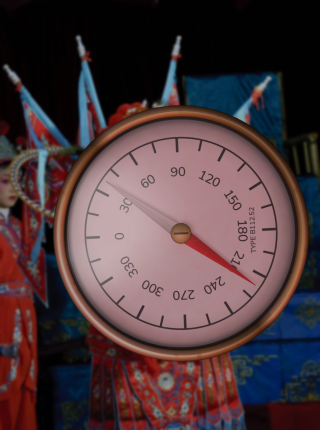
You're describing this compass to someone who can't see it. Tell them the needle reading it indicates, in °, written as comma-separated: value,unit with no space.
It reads 217.5,°
